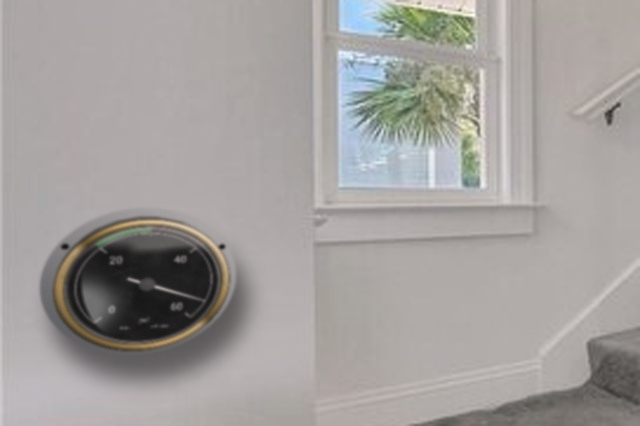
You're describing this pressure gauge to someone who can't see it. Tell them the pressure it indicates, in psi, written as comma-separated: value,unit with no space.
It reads 55,psi
